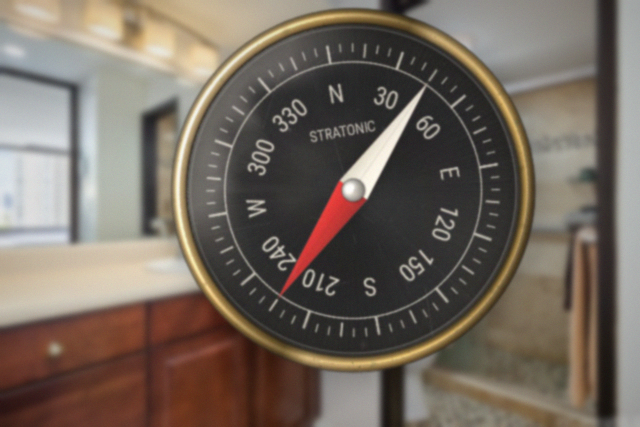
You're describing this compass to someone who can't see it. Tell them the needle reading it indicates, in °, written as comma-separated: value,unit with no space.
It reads 225,°
